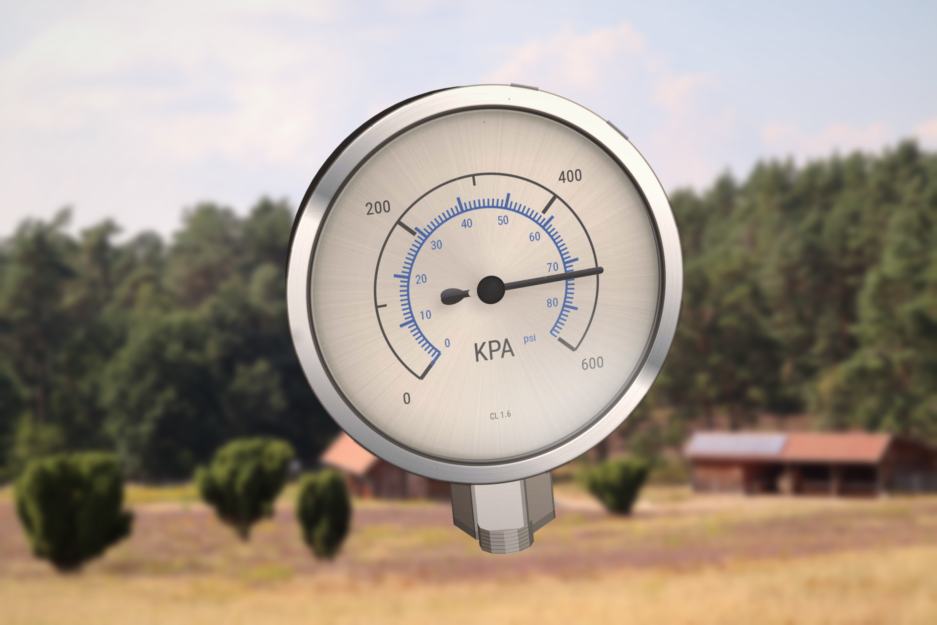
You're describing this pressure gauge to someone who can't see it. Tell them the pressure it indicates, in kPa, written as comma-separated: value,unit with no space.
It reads 500,kPa
